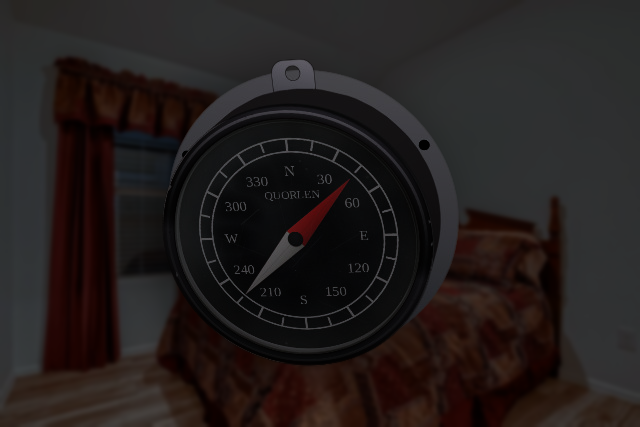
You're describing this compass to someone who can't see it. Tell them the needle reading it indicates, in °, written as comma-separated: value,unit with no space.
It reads 45,°
